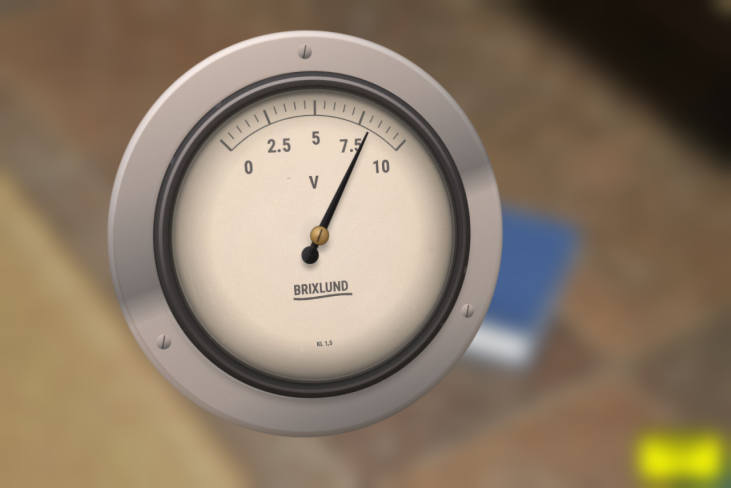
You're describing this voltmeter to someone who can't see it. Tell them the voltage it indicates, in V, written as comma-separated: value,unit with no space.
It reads 8,V
